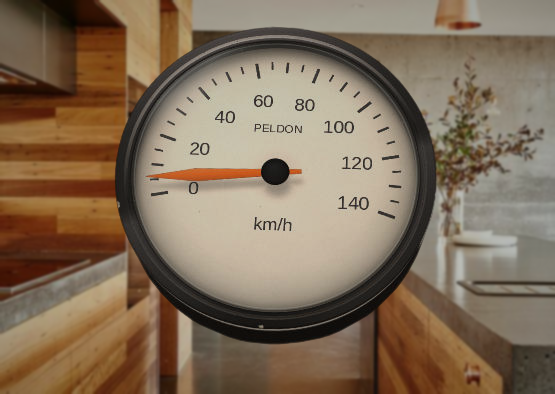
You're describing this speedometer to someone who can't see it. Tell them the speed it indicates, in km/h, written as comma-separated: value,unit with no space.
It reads 5,km/h
